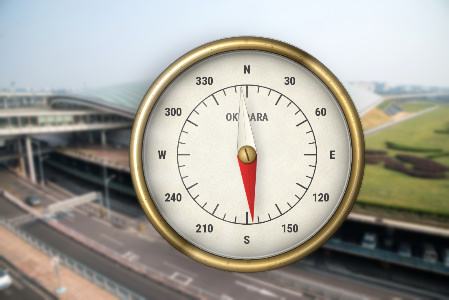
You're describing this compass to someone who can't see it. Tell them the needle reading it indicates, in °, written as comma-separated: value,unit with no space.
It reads 175,°
